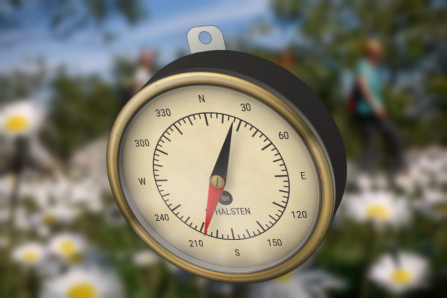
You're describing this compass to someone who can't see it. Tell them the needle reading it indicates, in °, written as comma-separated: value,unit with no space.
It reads 205,°
